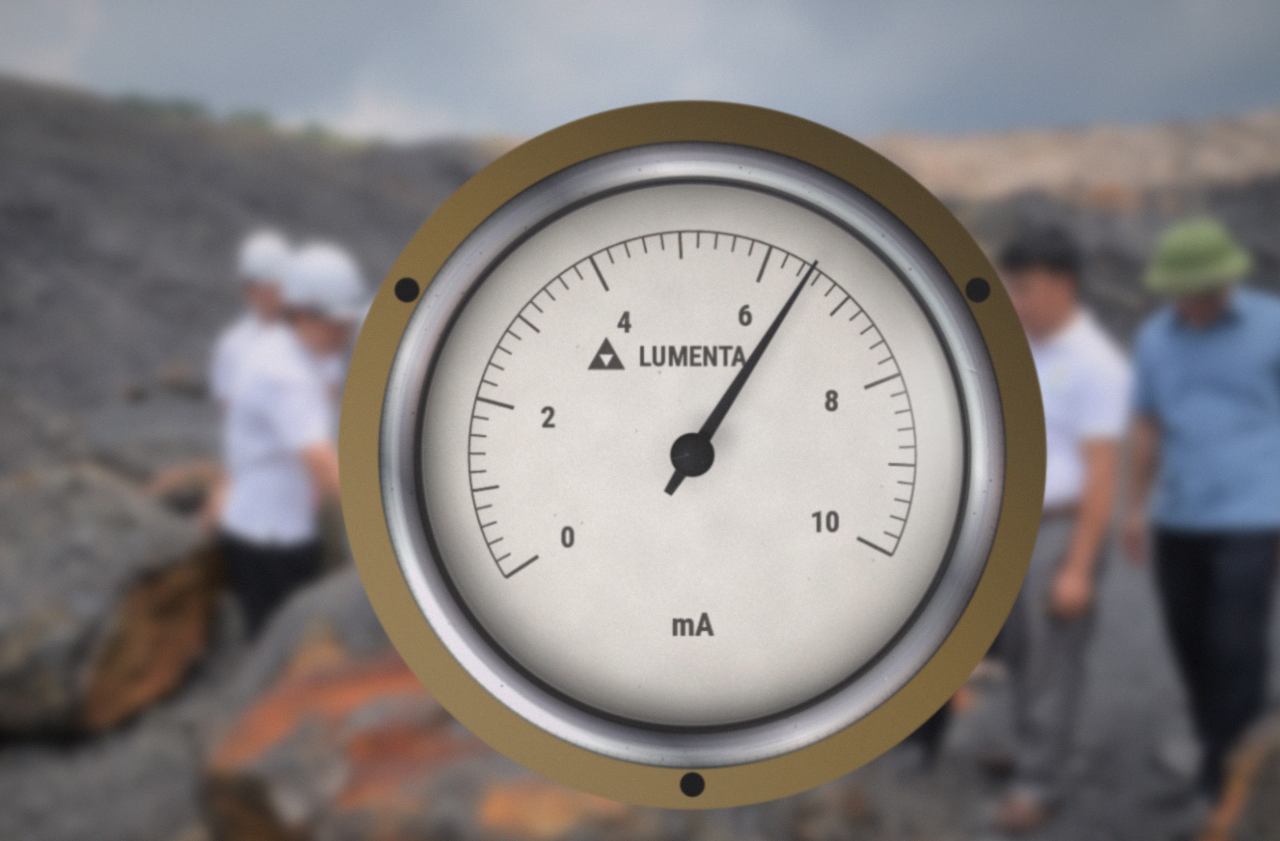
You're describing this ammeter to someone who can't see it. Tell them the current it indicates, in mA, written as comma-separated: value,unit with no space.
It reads 6.5,mA
